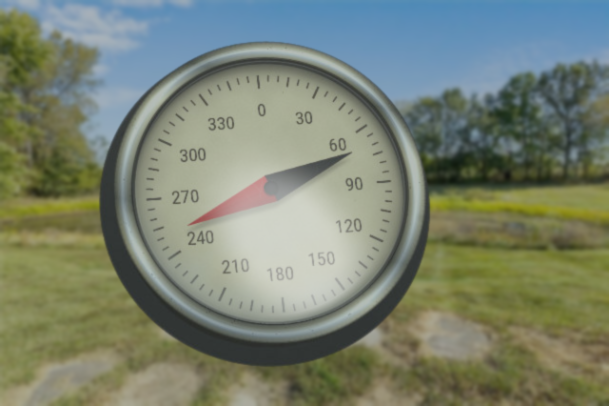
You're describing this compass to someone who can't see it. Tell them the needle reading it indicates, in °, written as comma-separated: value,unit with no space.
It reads 250,°
